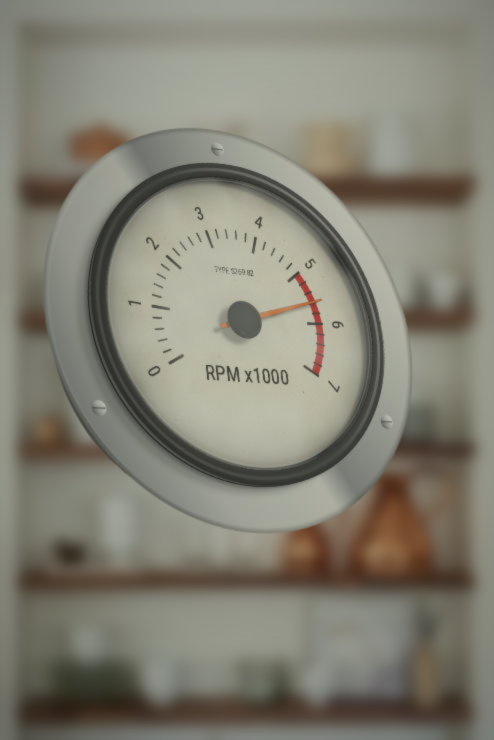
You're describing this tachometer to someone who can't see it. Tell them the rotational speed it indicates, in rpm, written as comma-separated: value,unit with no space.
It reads 5600,rpm
